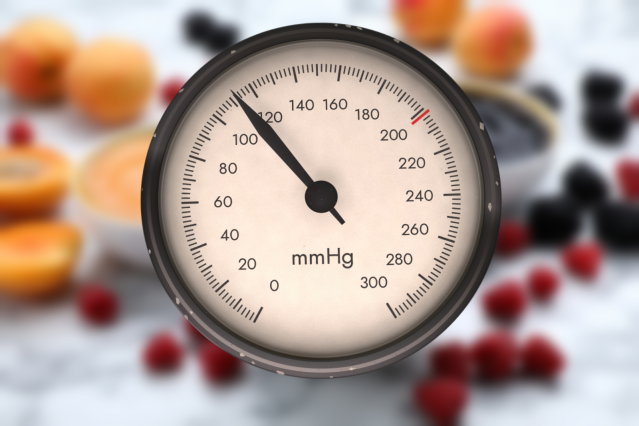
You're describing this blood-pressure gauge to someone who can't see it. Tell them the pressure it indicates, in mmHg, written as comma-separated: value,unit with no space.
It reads 112,mmHg
